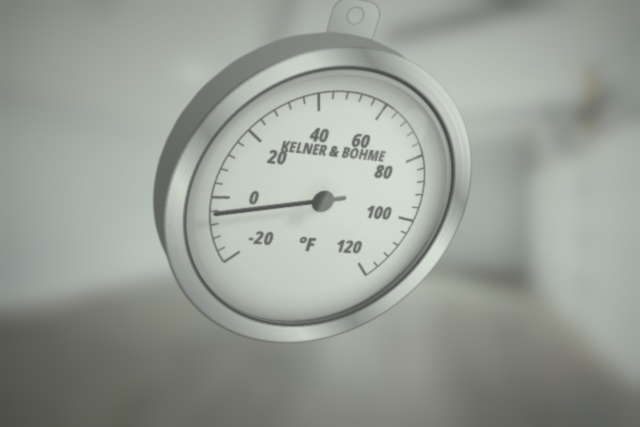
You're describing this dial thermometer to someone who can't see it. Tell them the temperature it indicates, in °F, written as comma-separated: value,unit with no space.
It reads -4,°F
